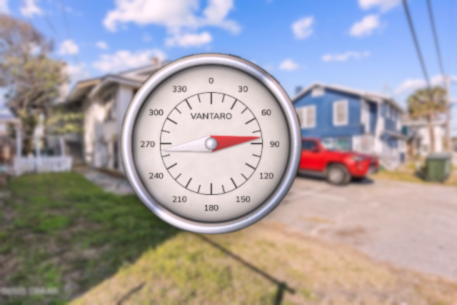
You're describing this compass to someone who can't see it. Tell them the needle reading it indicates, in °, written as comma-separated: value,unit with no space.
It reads 82.5,°
